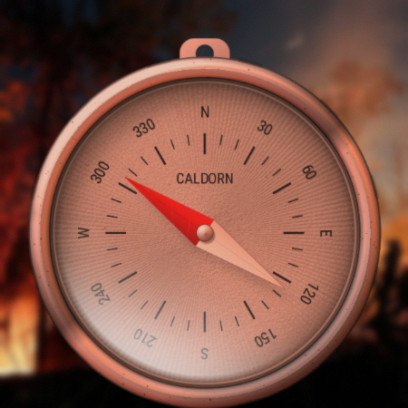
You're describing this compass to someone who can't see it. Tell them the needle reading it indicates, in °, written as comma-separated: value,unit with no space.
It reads 305,°
